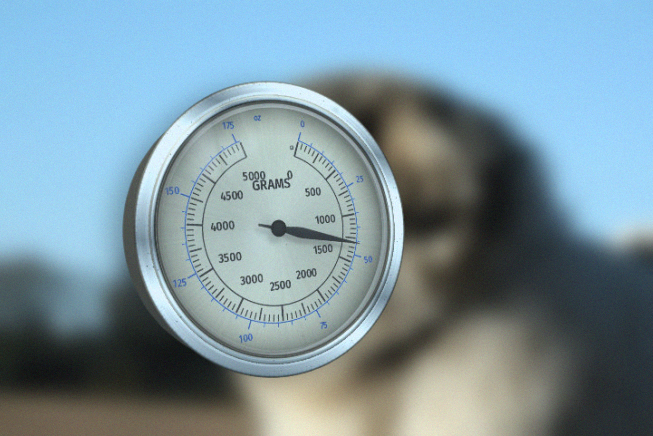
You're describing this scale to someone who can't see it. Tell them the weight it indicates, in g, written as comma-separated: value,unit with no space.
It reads 1300,g
